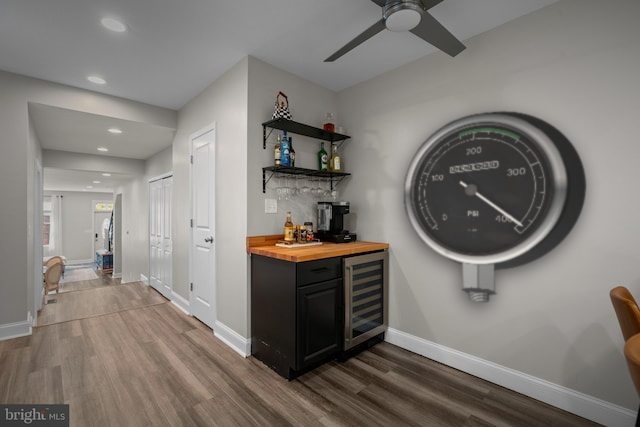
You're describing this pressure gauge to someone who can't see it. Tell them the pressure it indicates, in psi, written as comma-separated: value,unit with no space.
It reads 390,psi
